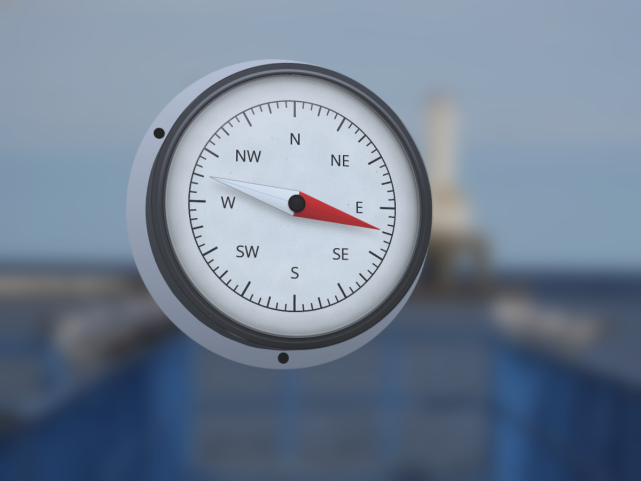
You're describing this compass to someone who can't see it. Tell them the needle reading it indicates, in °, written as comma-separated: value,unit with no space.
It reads 105,°
